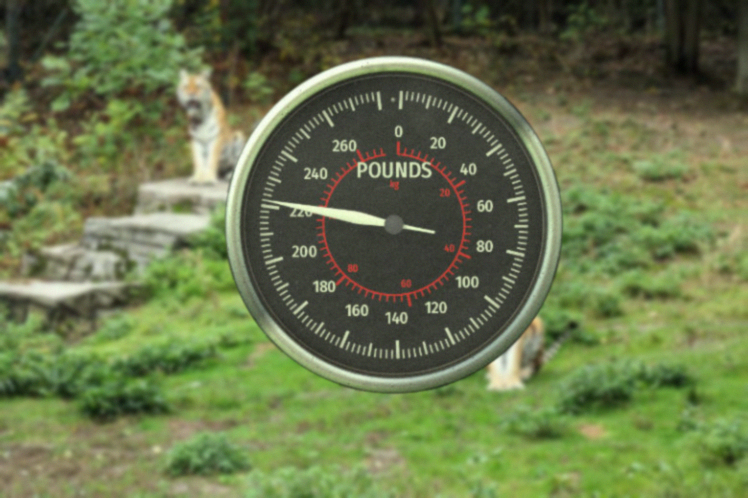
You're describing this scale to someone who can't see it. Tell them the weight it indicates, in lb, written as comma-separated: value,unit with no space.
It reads 222,lb
